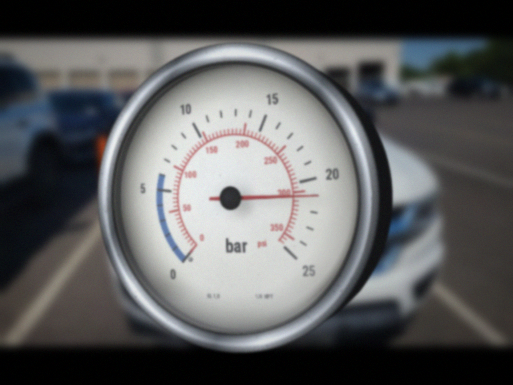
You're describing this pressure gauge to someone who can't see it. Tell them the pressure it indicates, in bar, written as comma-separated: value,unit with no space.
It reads 21,bar
